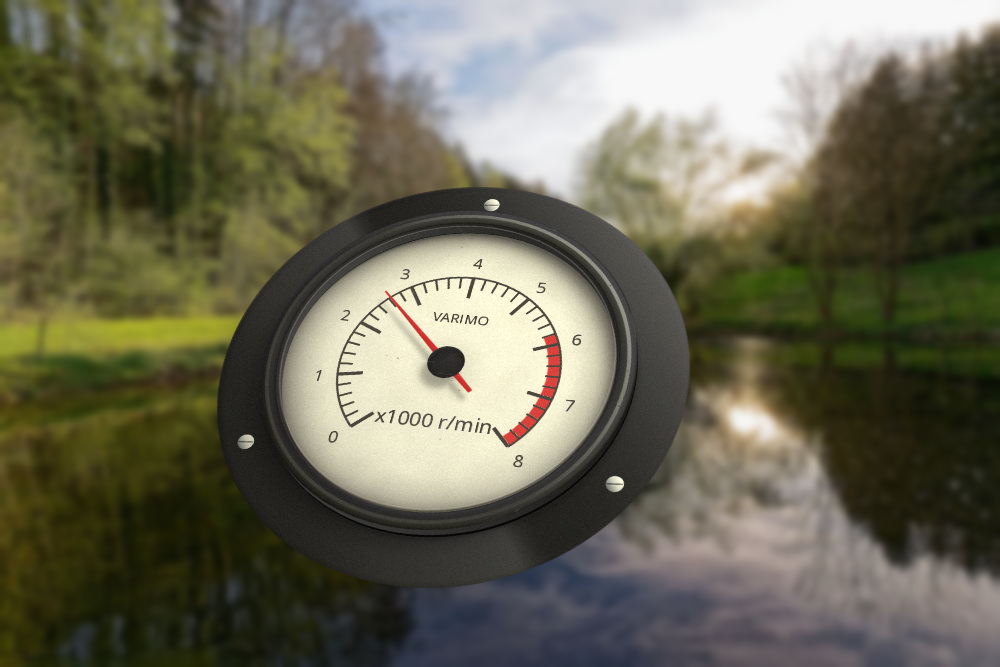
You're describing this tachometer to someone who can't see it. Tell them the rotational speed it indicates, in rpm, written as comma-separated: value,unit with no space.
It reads 2600,rpm
